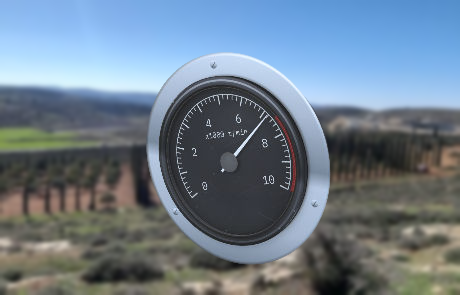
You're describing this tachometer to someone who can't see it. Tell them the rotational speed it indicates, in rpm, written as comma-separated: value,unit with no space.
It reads 7200,rpm
